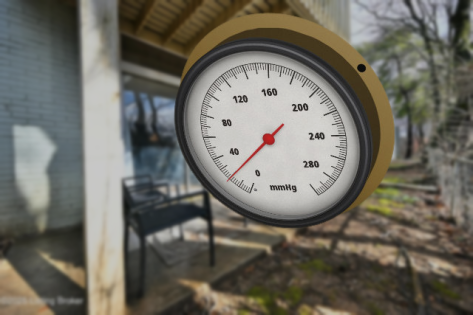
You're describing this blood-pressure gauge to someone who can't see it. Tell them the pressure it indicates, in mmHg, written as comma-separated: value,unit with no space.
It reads 20,mmHg
